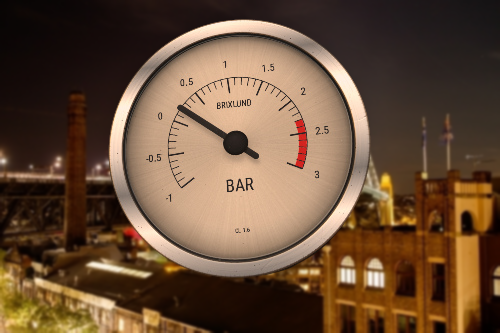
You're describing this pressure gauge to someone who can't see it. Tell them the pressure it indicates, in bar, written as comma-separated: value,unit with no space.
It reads 0.2,bar
